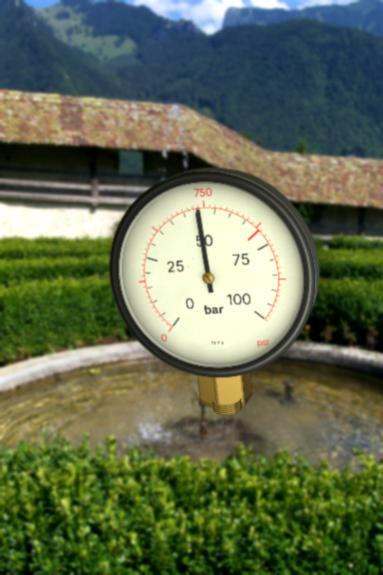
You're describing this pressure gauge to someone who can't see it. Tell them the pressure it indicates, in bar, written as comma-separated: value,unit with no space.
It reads 50,bar
